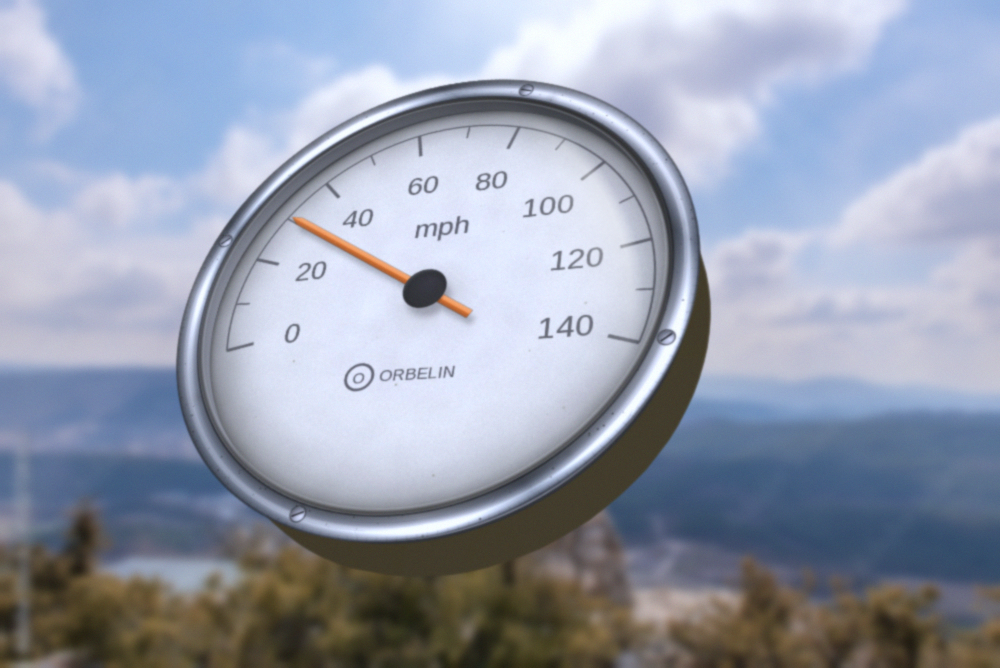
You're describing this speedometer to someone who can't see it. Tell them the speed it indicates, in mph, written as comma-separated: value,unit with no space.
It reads 30,mph
